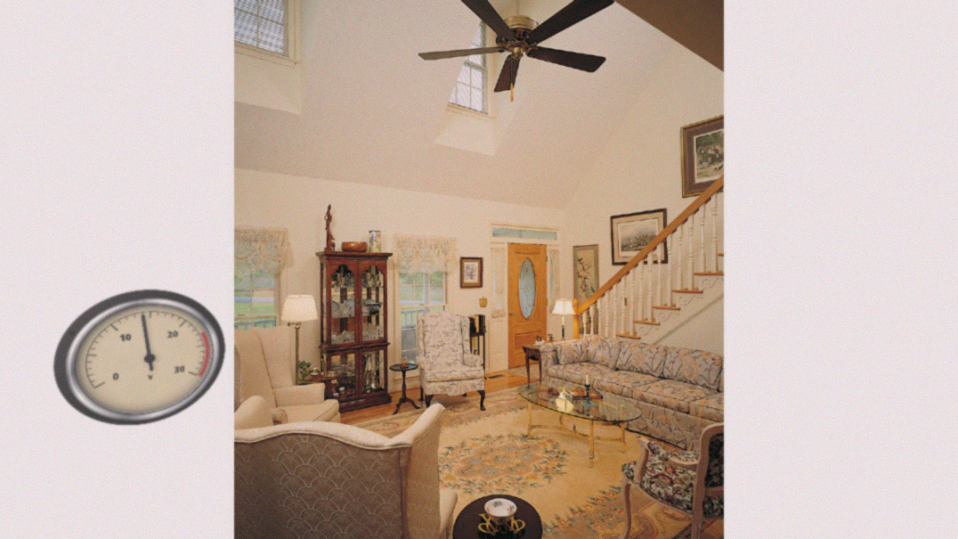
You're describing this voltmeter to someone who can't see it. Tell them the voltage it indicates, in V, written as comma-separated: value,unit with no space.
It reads 14,V
